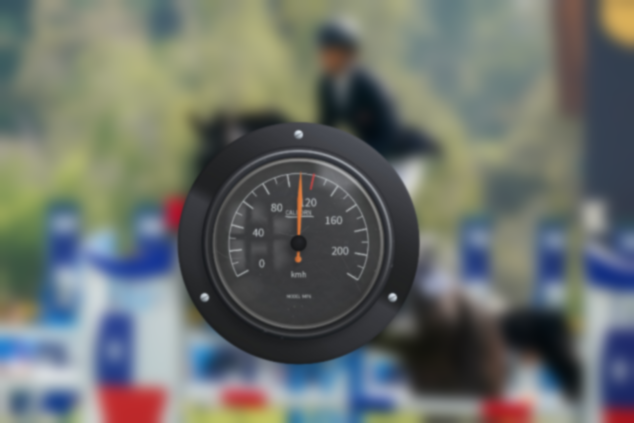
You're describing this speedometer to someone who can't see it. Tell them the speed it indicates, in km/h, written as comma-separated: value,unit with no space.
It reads 110,km/h
